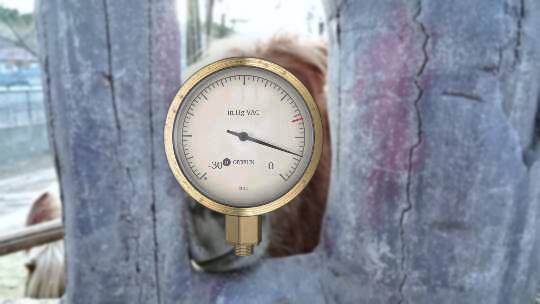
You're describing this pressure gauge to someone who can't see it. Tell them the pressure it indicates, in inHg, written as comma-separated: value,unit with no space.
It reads -3,inHg
